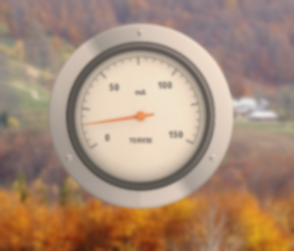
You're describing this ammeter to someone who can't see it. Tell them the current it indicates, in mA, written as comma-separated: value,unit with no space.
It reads 15,mA
